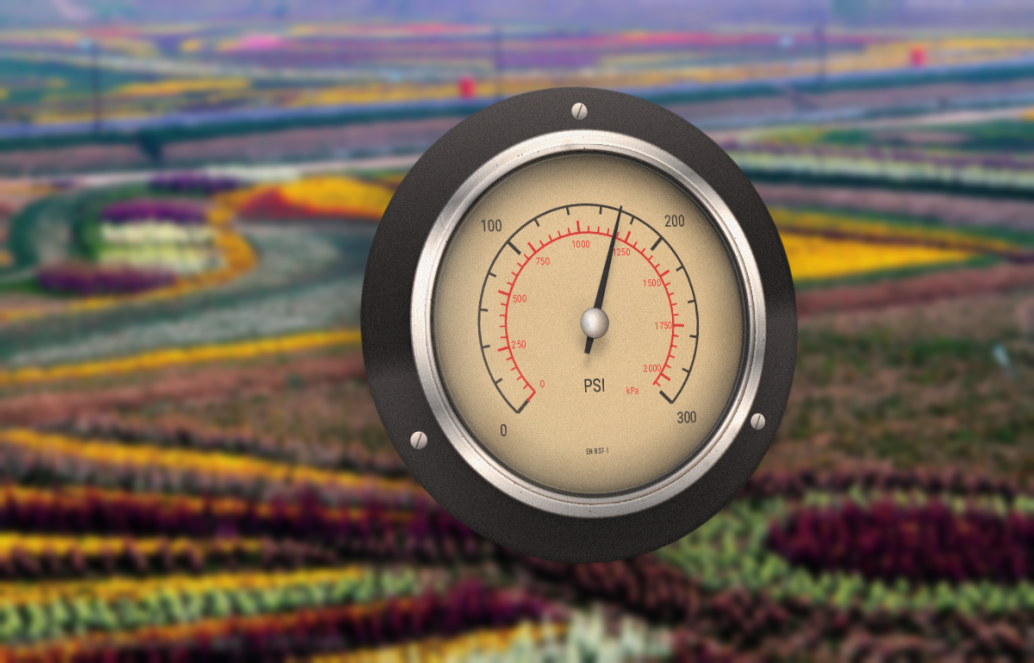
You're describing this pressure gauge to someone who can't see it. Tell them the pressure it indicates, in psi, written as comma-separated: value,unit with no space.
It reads 170,psi
